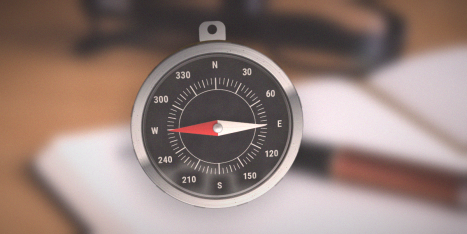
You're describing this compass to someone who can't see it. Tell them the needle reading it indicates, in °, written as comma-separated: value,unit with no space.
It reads 270,°
